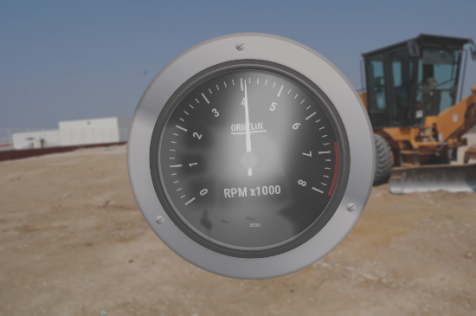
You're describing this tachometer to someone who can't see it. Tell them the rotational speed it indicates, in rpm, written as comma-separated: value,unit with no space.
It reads 4100,rpm
